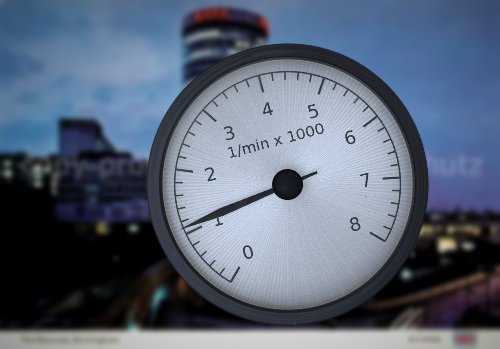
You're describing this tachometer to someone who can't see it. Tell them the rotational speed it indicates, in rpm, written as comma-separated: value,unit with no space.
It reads 1100,rpm
